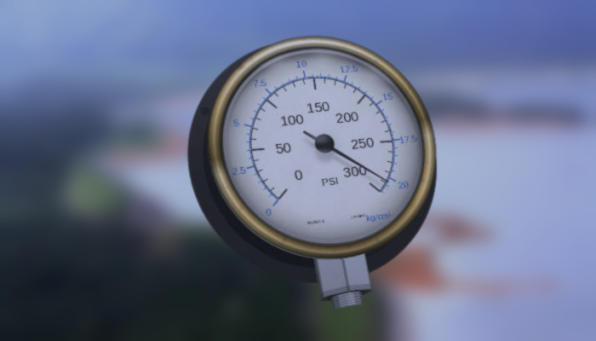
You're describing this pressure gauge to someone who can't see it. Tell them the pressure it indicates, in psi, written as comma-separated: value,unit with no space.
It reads 290,psi
